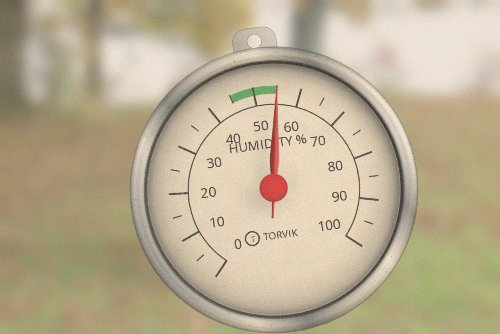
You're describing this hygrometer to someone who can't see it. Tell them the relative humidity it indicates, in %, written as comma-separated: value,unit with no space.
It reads 55,%
